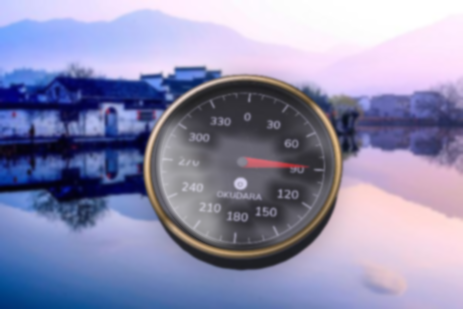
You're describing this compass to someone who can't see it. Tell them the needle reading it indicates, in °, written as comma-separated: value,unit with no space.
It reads 90,°
